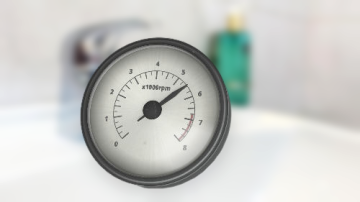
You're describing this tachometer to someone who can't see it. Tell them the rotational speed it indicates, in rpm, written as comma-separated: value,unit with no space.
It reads 5500,rpm
